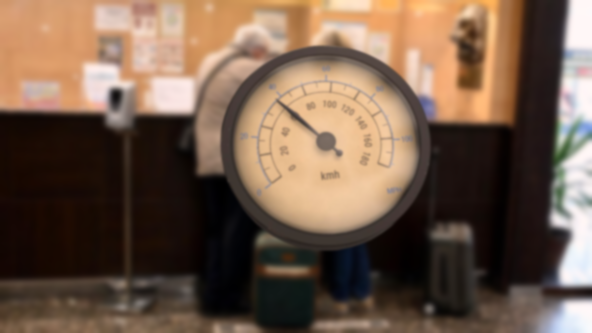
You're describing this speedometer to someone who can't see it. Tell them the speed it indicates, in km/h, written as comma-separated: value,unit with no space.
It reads 60,km/h
